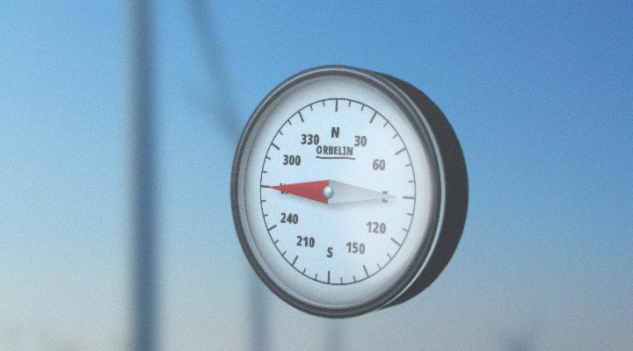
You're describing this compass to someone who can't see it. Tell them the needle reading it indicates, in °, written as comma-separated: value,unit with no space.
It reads 270,°
